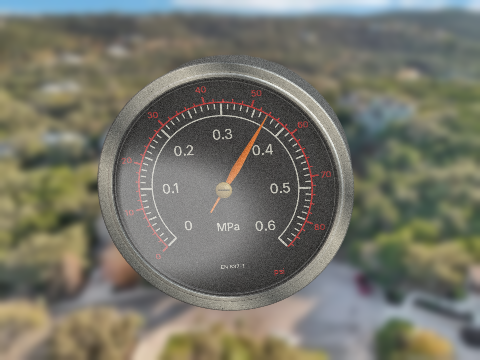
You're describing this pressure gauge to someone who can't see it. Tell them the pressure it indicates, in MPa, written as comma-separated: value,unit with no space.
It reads 0.37,MPa
